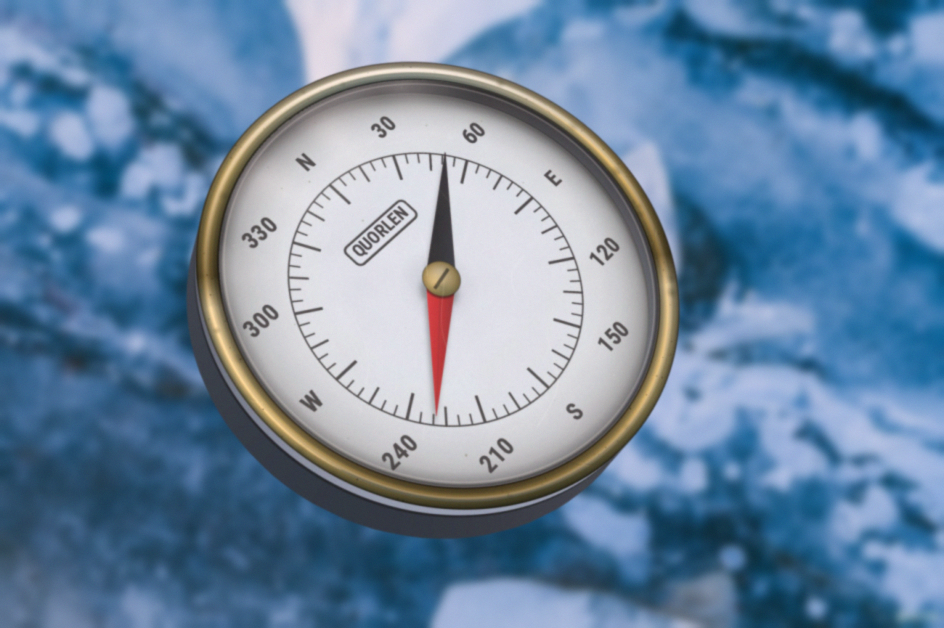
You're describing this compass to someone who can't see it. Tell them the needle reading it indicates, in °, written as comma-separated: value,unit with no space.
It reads 230,°
